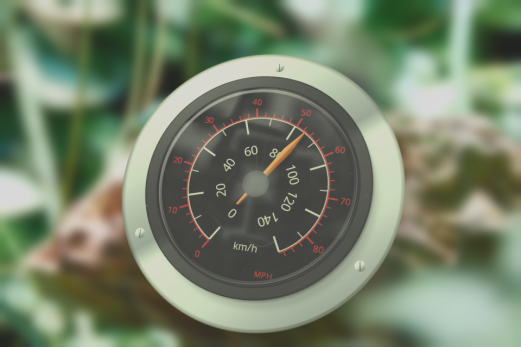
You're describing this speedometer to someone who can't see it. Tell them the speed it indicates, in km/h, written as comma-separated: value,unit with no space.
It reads 85,km/h
